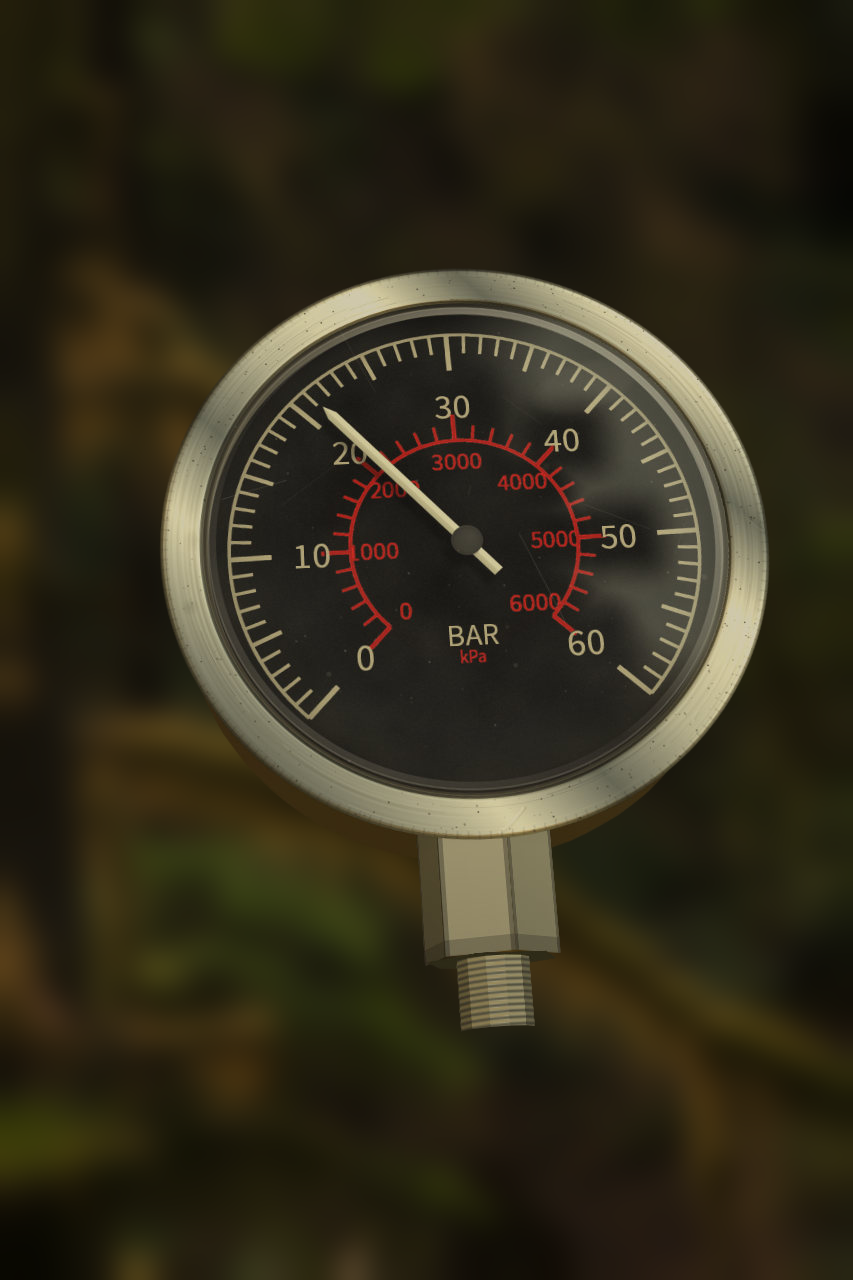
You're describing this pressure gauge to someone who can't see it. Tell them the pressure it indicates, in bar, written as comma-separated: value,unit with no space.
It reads 21,bar
